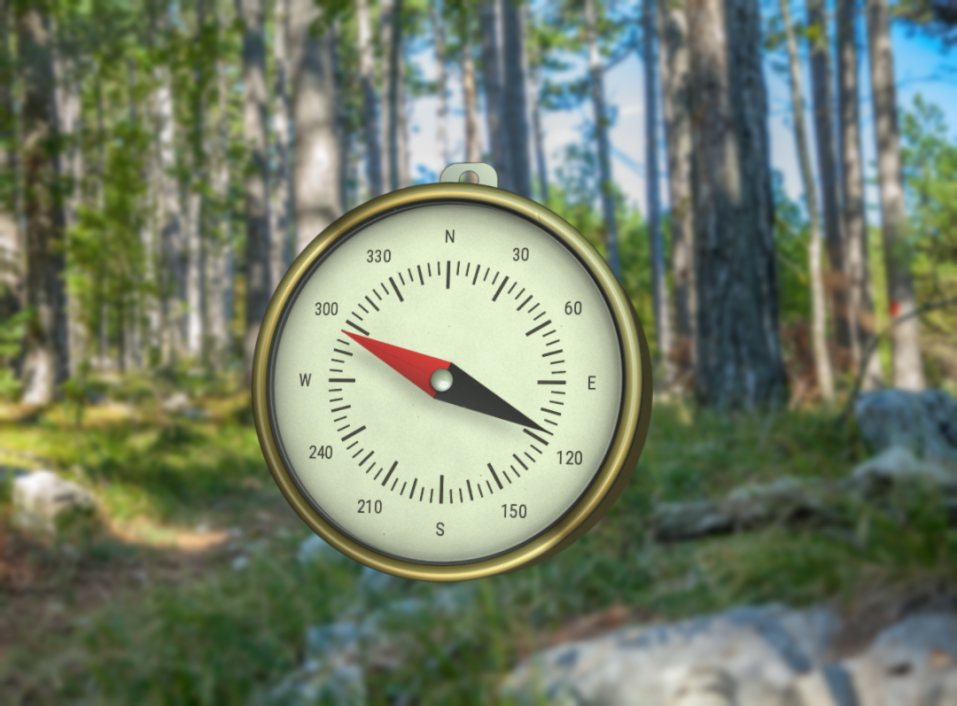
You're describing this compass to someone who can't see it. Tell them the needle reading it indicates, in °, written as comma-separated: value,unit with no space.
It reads 295,°
